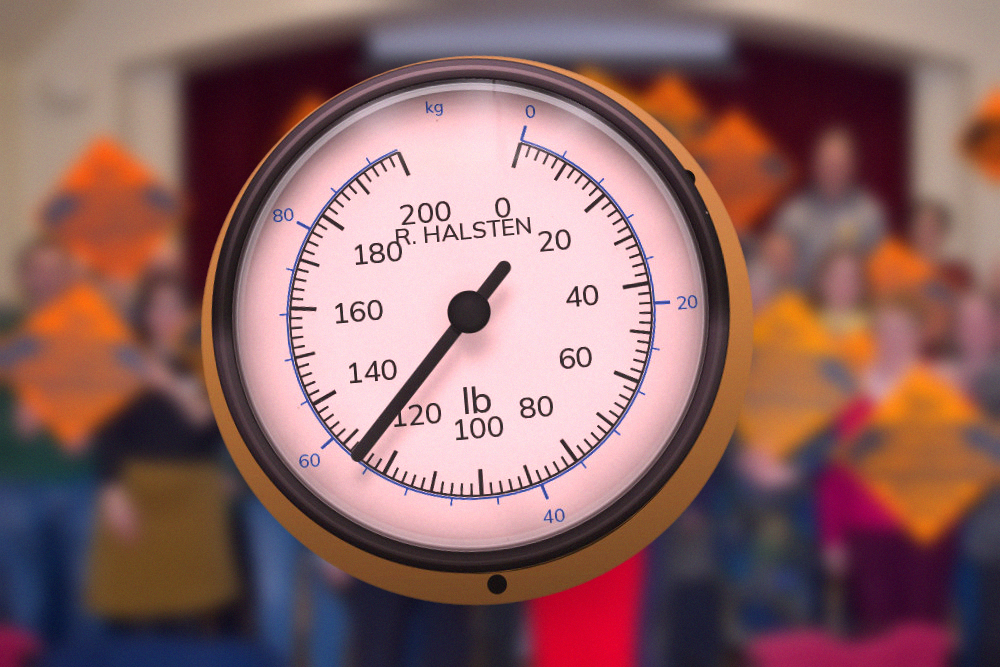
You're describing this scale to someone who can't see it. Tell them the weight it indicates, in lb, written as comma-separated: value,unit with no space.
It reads 126,lb
